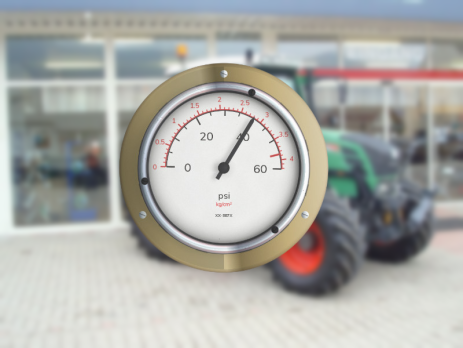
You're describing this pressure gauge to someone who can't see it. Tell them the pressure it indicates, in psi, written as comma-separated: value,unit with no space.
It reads 40,psi
